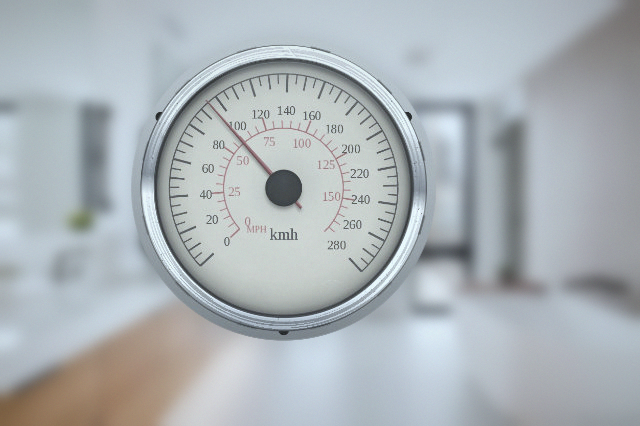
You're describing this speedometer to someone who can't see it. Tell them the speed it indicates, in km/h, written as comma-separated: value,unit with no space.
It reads 95,km/h
